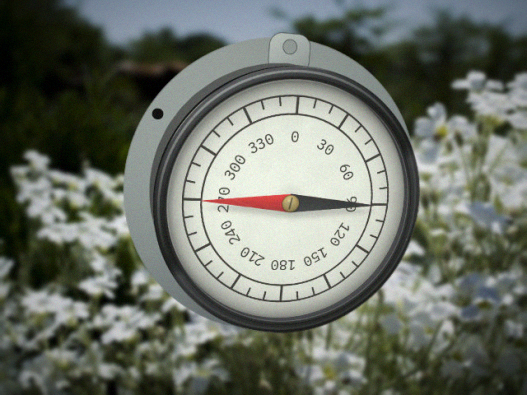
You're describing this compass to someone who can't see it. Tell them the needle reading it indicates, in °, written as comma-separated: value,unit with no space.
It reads 270,°
